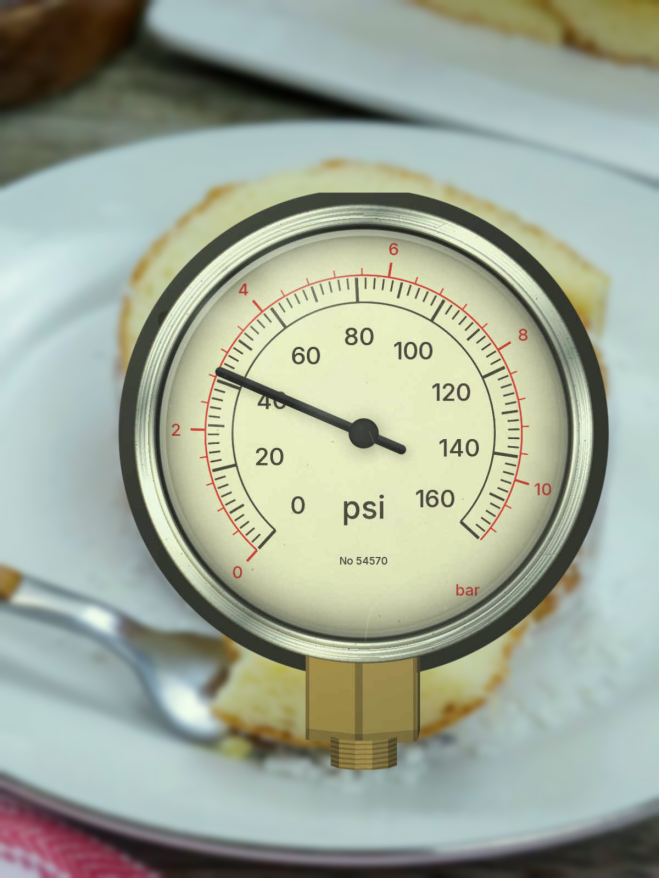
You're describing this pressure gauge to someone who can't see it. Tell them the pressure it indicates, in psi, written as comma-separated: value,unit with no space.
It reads 42,psi
